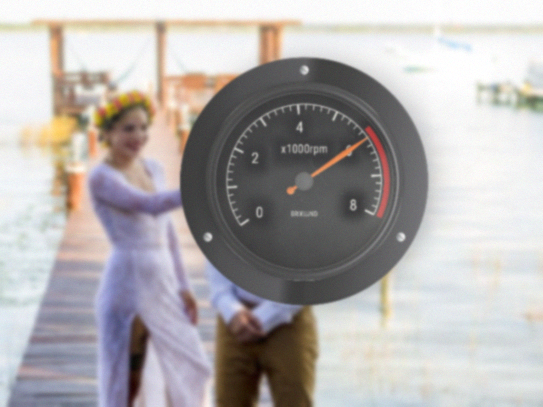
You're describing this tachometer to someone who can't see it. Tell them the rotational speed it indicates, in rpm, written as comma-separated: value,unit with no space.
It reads 6000,rpm
